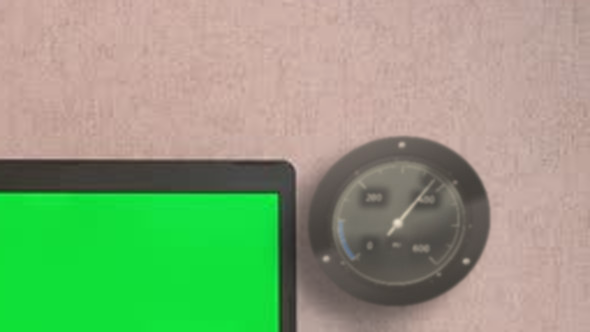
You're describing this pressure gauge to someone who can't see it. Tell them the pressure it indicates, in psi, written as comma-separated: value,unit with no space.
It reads 375,psi
